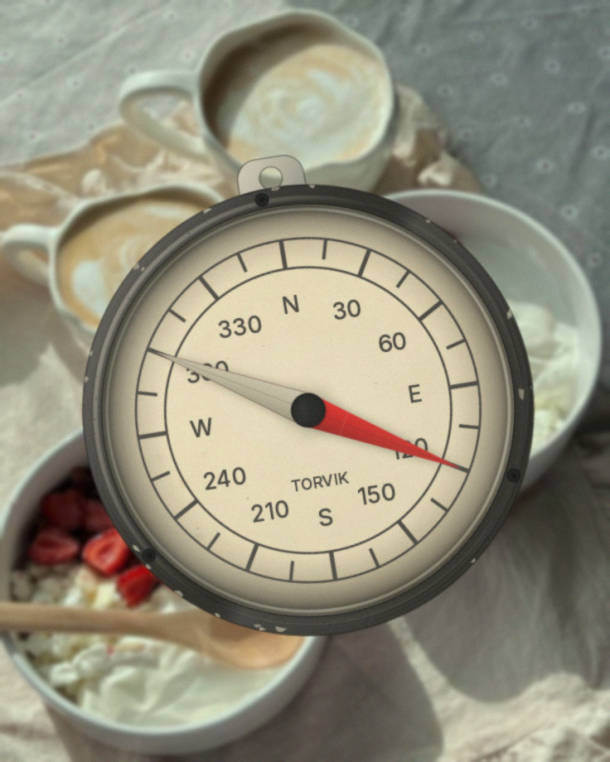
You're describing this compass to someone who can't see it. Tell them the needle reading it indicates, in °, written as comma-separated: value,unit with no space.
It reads 120,°
